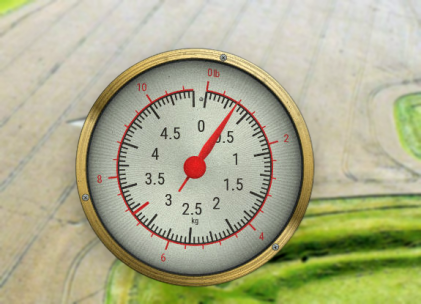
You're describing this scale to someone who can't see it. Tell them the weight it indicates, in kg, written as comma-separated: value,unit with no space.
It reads 0.35,kg
